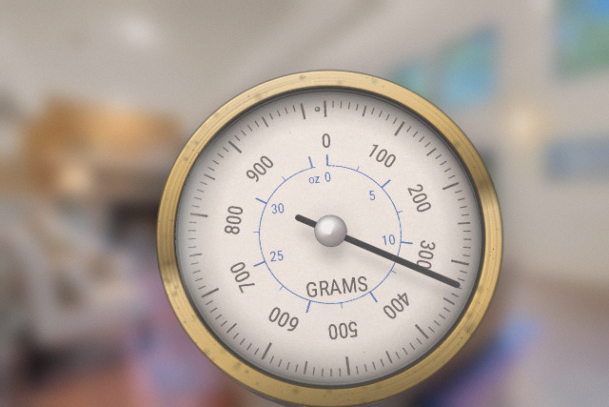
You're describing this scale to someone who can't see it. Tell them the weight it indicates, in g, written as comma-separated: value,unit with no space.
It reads 330,g
